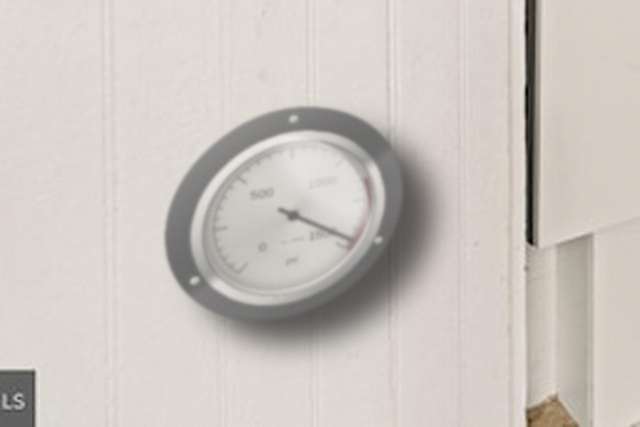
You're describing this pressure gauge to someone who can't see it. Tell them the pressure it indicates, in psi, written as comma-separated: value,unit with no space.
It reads 1450,psi
